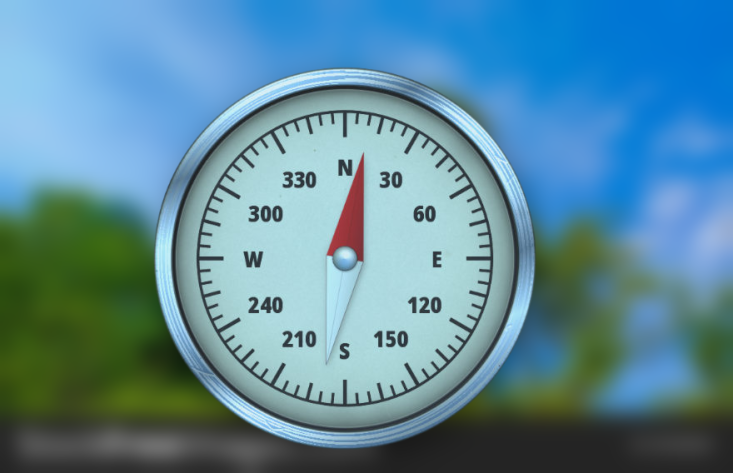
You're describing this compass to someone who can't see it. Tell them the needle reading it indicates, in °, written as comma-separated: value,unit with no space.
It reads 10,°
